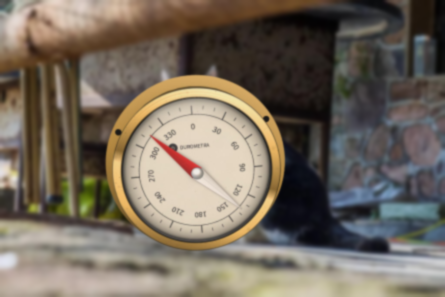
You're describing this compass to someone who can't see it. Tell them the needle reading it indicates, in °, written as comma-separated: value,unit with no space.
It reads 315,°
